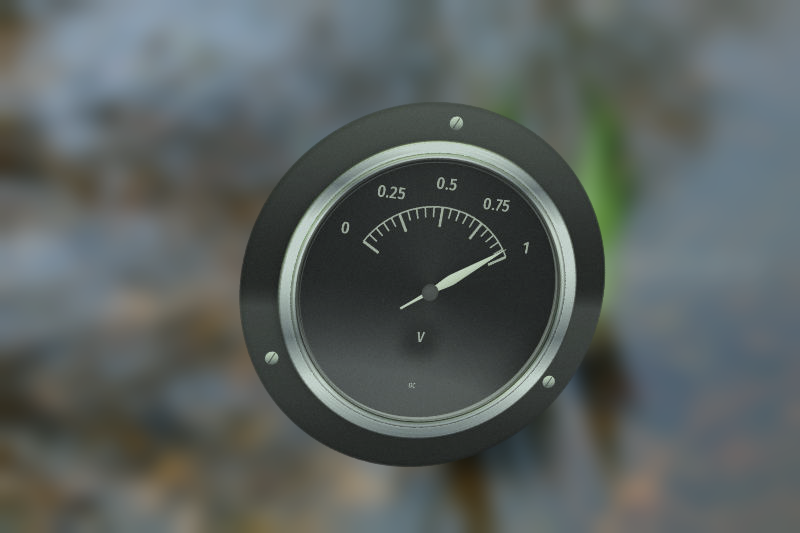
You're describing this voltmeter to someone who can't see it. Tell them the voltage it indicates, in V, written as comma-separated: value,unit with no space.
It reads 0.95,V
